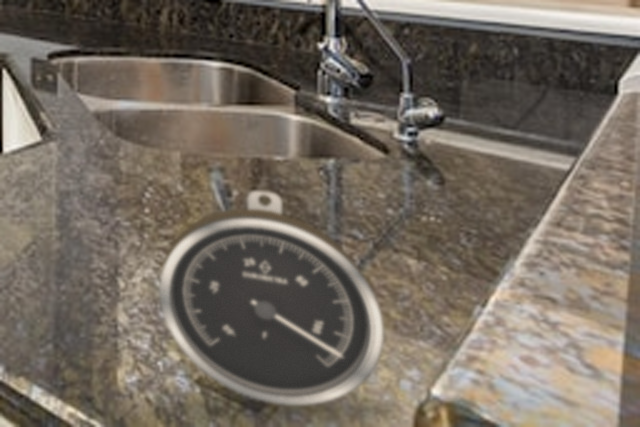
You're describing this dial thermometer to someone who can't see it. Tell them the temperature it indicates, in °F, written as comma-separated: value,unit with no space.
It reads 110,°F
